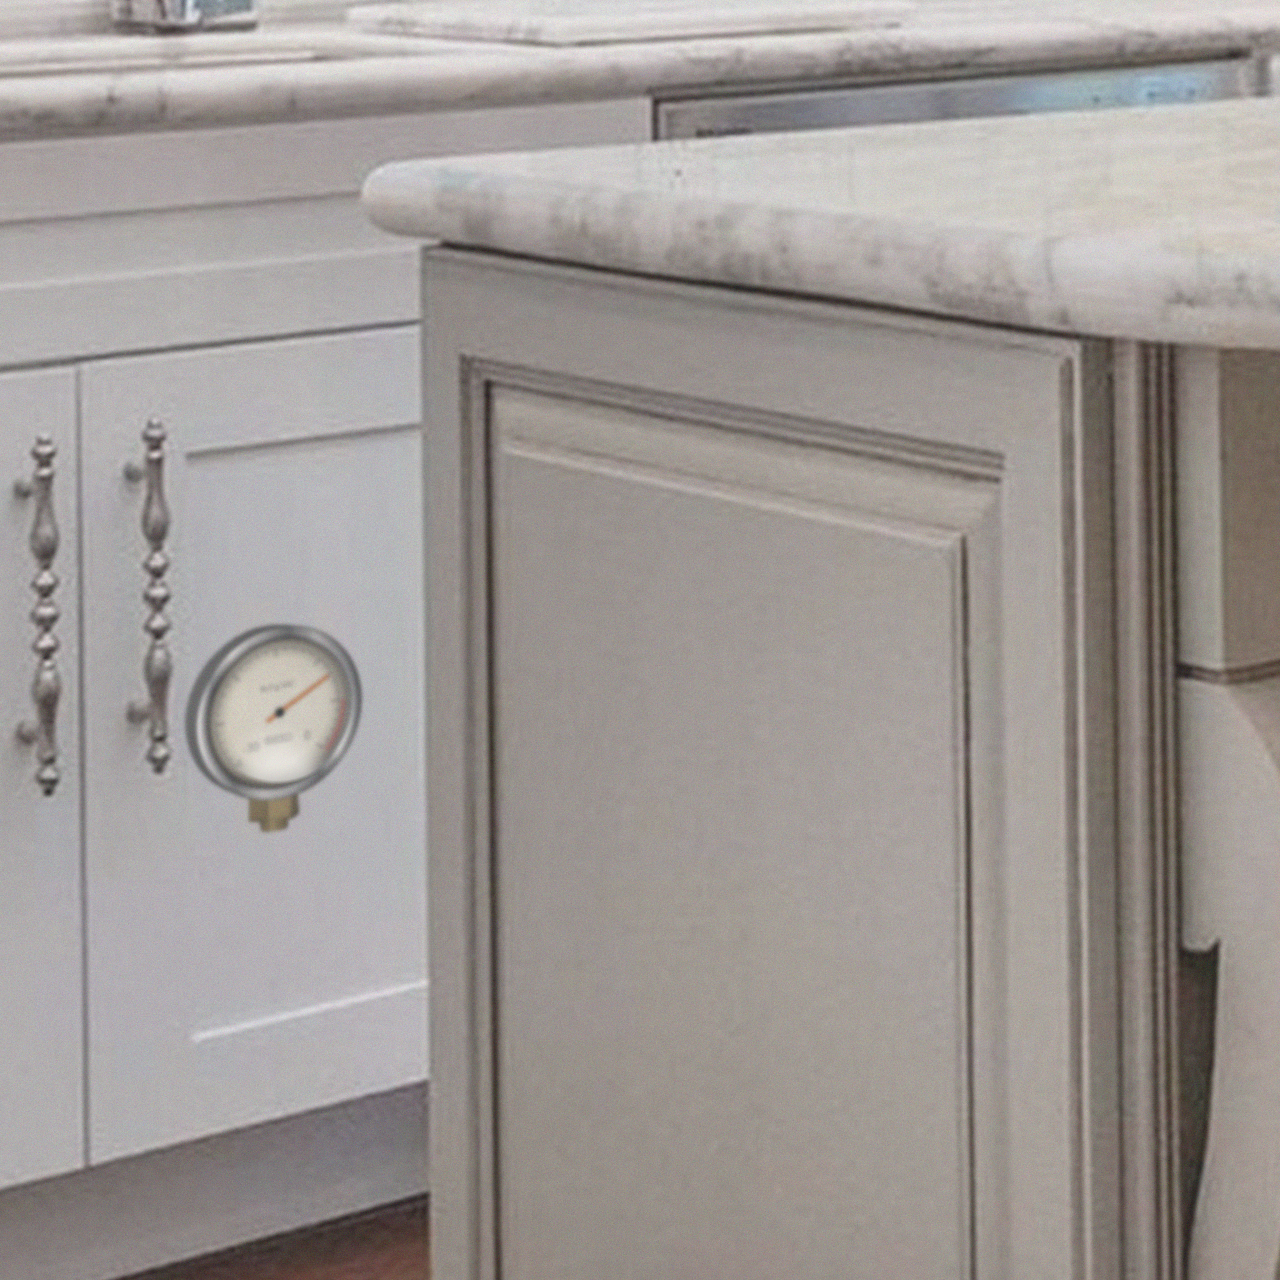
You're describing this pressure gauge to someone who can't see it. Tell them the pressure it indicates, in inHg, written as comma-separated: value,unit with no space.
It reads -8,inHg
